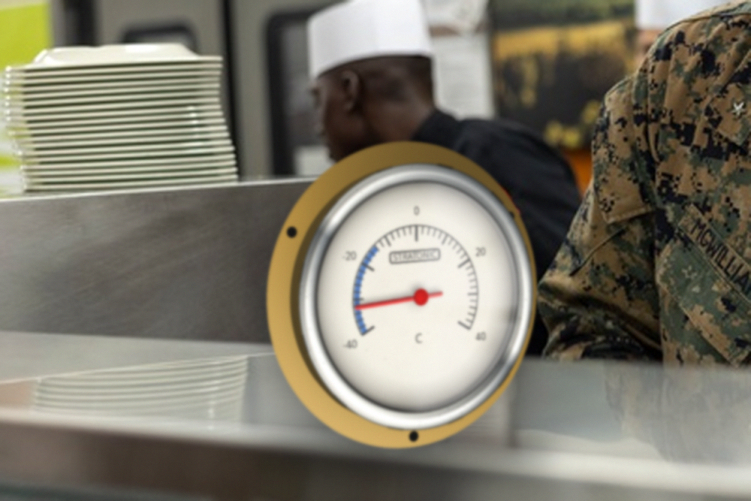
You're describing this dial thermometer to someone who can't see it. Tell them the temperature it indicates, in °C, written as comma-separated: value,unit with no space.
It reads -32,°C
